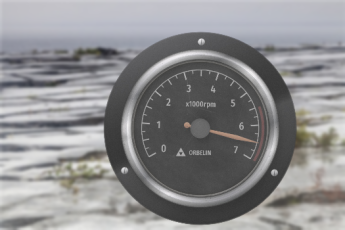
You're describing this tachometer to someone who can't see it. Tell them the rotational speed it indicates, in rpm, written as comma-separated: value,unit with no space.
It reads 6500,rpm
